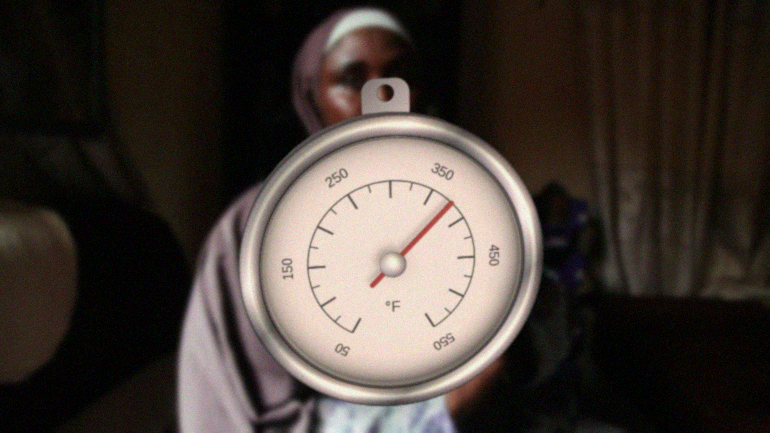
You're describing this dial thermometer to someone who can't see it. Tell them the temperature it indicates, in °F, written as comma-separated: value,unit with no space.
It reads 375,°F
